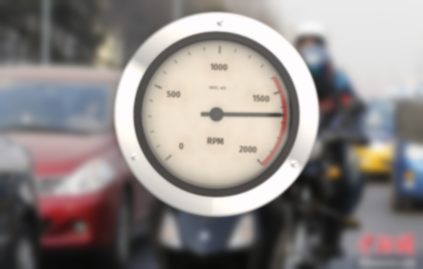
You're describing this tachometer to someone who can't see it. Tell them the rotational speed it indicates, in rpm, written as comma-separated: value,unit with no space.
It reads 1650,rpm
